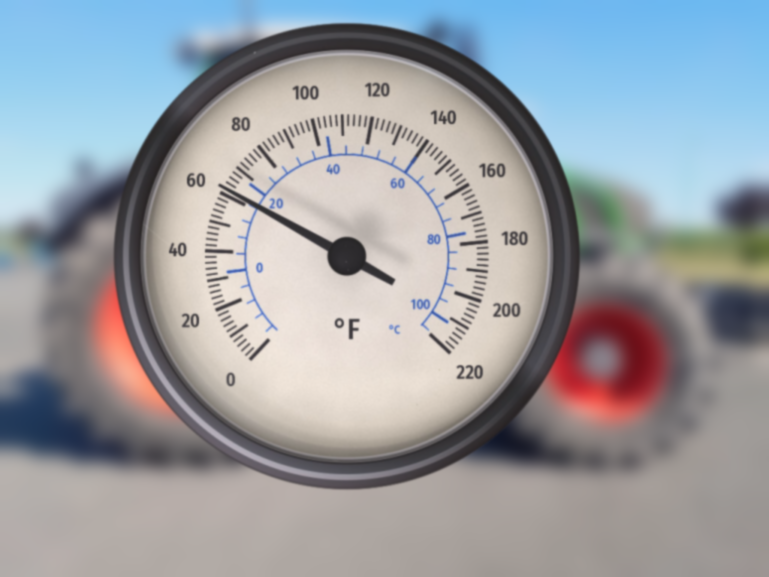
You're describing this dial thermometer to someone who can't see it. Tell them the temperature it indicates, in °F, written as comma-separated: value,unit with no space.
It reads 62,°F
